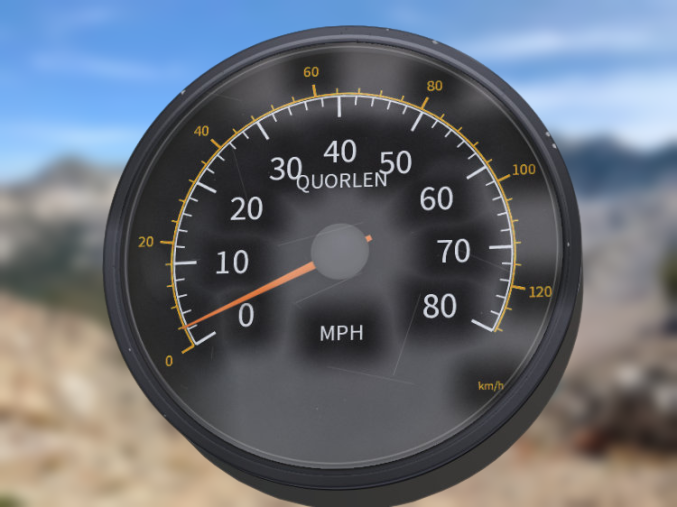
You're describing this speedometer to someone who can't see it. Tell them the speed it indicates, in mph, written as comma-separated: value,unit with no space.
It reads 2,mph
